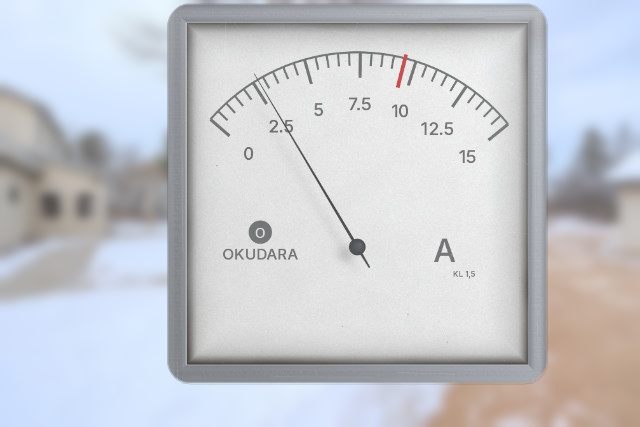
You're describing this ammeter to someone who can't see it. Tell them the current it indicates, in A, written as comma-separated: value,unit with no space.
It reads 2.75,A
